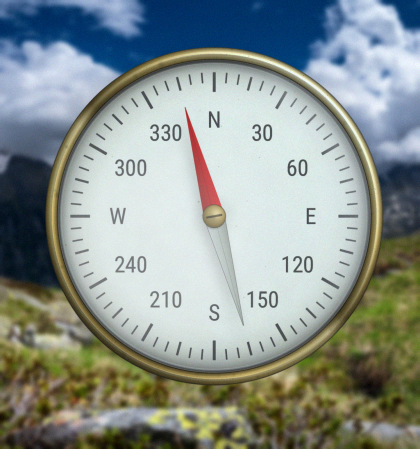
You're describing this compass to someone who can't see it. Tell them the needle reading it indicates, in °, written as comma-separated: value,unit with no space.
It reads 345,°
